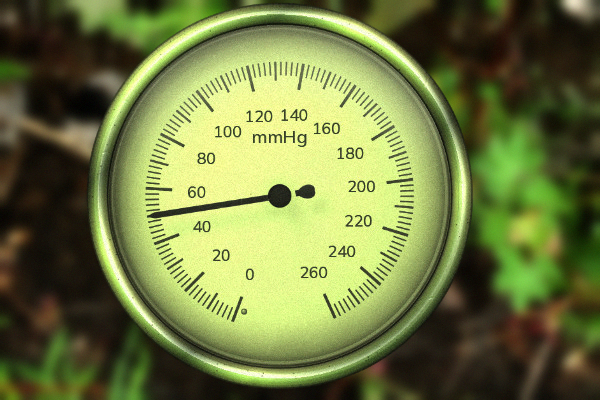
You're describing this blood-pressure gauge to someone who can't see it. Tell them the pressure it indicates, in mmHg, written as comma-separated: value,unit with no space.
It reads 50,mmHg
